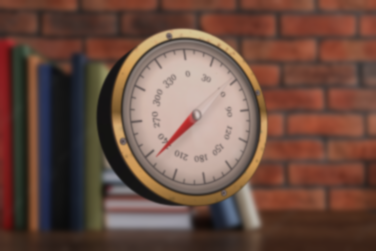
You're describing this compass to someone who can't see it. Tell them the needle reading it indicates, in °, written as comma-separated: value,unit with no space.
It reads 235,°
